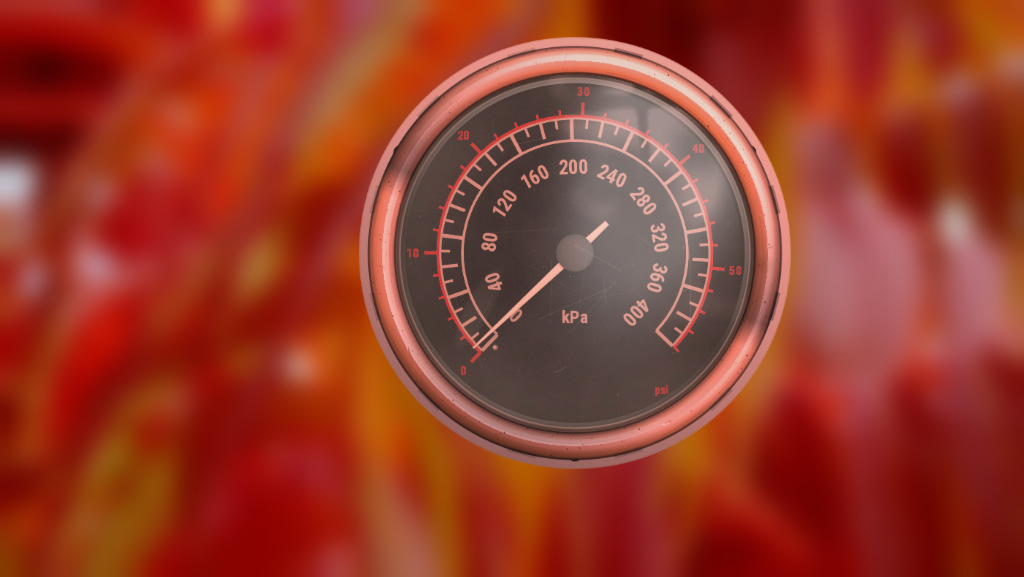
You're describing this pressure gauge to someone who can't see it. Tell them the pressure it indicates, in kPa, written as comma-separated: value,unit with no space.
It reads 5,kPa
